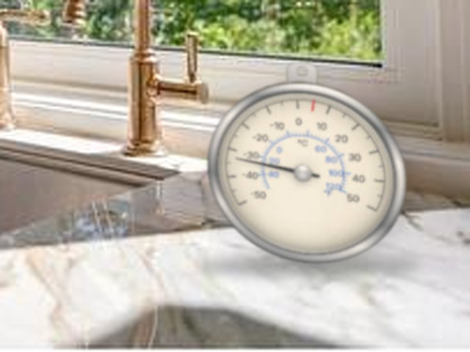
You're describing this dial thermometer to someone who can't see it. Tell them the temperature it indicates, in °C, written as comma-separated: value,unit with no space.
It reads -32.5,°C
